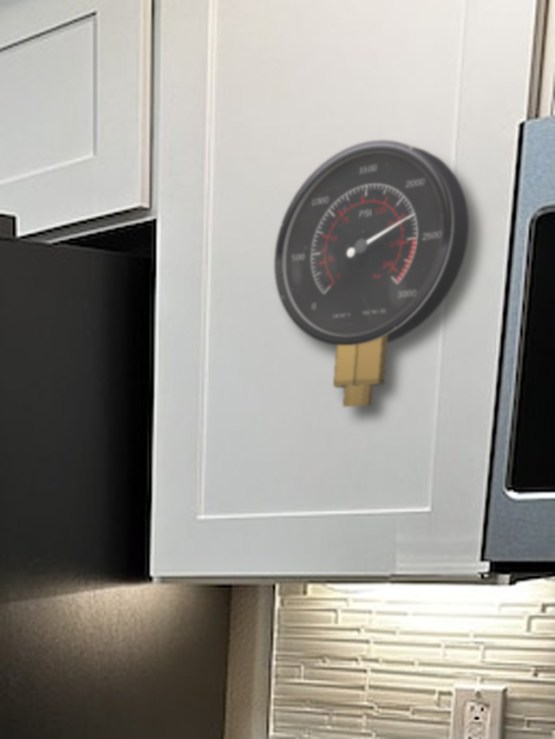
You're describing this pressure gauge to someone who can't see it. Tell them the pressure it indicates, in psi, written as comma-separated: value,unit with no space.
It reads 2250,psi
